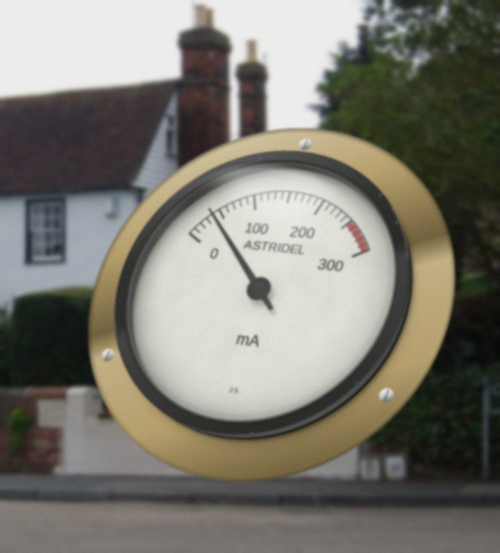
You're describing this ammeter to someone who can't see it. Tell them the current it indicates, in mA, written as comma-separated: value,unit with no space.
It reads 40,mA
